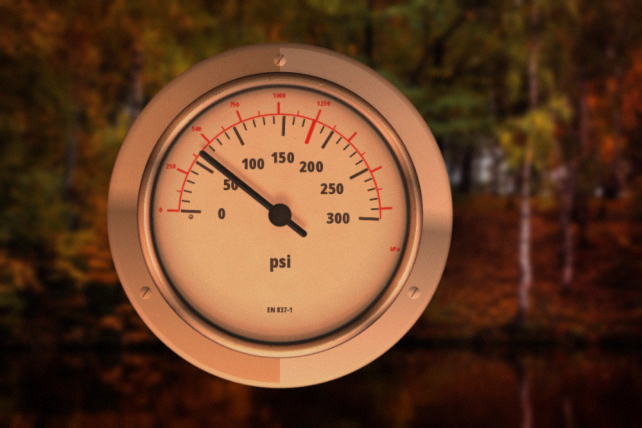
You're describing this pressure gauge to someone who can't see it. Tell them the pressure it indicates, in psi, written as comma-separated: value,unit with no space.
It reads 60,psi
